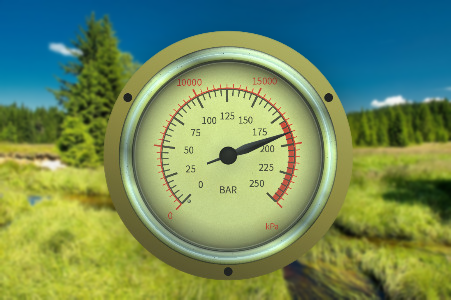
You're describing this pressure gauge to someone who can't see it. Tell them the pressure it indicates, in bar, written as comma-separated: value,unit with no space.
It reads 190,bar
